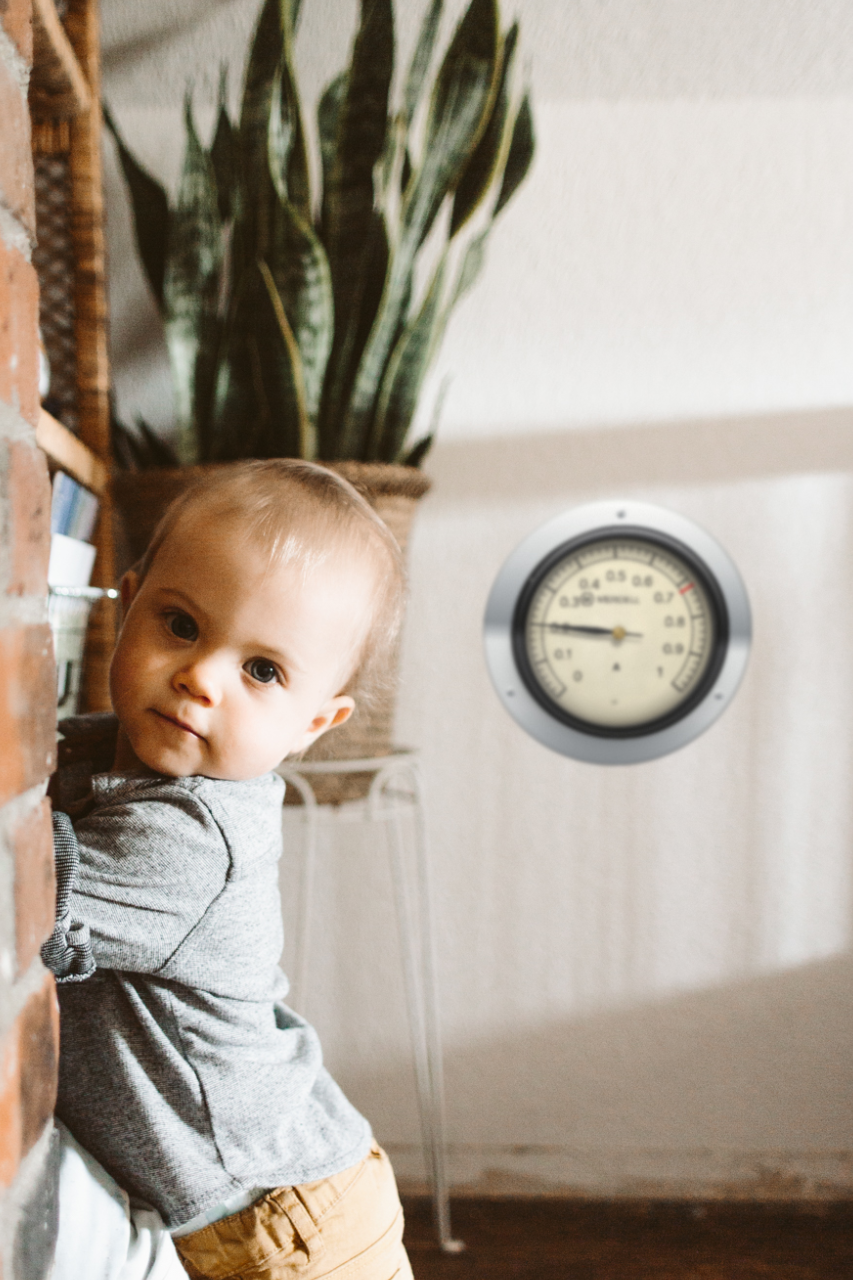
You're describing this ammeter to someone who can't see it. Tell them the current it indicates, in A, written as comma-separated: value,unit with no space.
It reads 0.2,A
